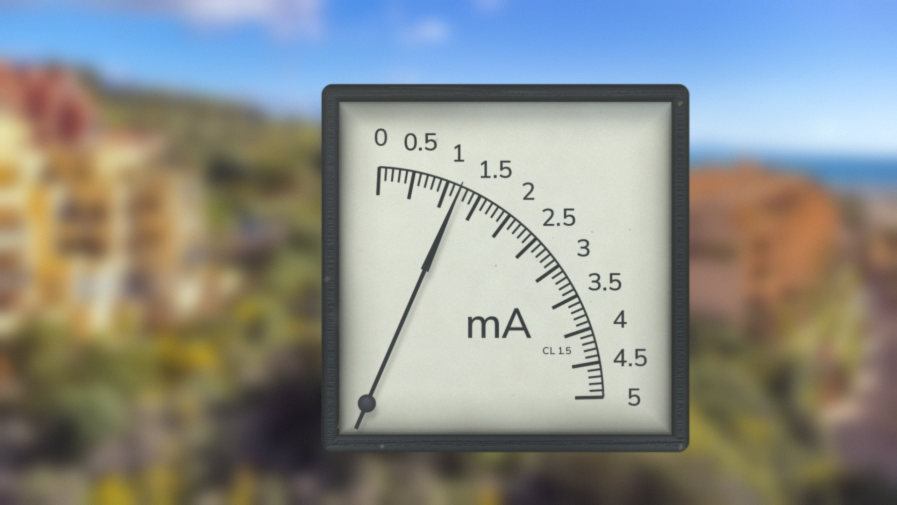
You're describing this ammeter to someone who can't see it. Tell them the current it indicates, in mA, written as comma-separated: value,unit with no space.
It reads 1.2,mA
